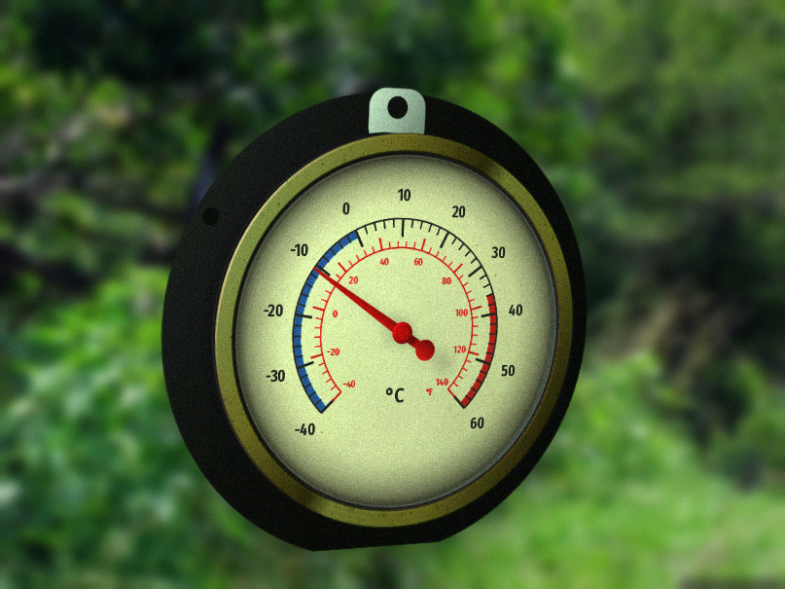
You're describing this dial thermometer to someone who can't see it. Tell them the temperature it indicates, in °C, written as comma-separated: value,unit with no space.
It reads -11,°C
